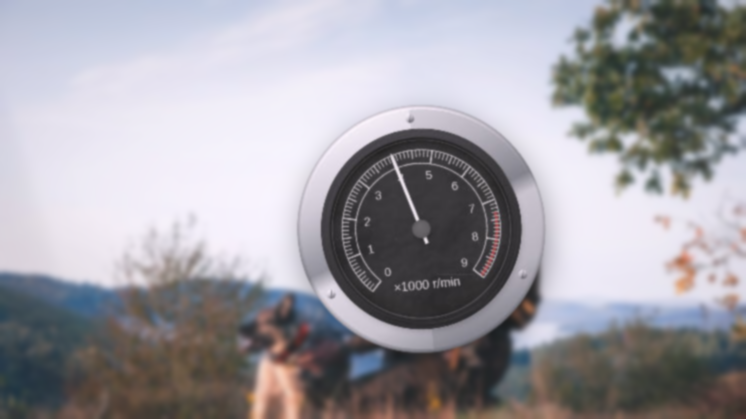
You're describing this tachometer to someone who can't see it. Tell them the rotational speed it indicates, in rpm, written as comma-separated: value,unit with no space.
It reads 4000,rpm
